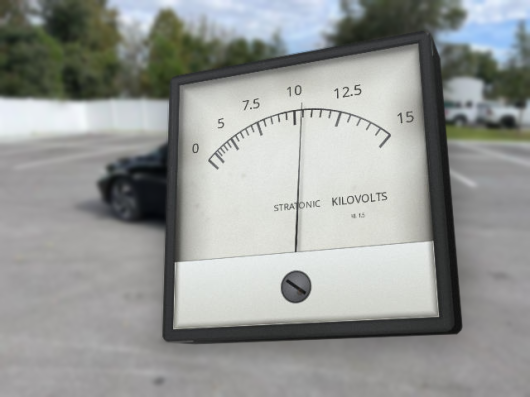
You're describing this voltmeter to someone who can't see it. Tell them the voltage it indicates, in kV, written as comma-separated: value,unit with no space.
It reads 10.5,kV
